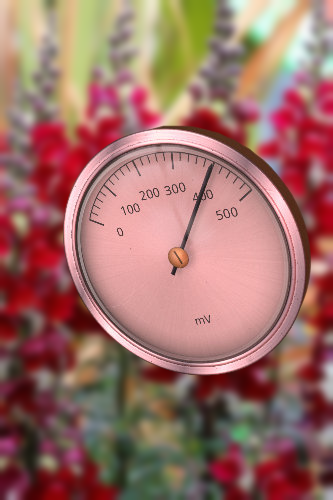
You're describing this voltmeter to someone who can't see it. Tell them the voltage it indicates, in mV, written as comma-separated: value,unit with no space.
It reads 400,mV
